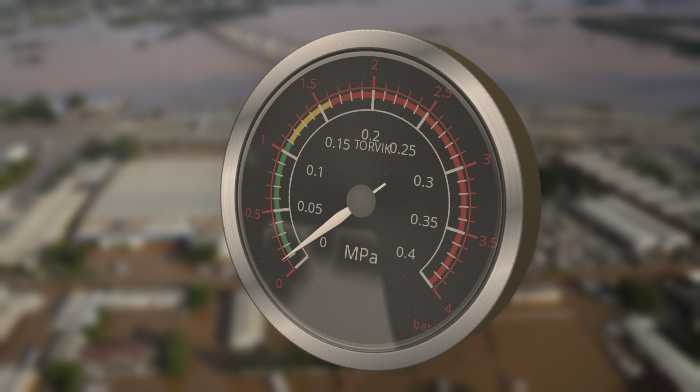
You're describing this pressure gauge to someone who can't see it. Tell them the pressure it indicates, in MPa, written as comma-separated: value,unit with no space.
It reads 0.01,MPa
